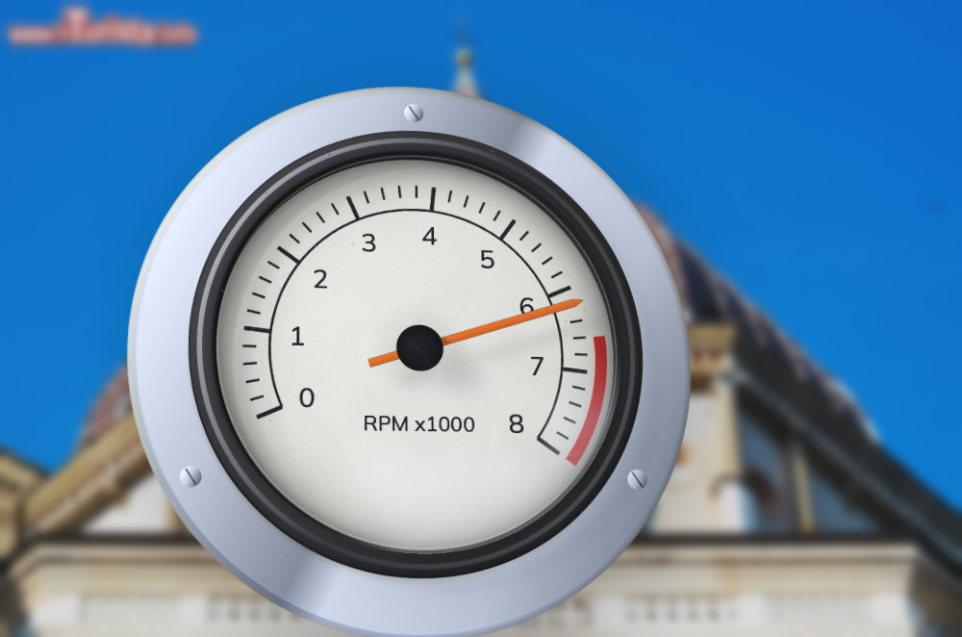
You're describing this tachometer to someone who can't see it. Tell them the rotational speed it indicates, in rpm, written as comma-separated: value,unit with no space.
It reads 6200,rpm
